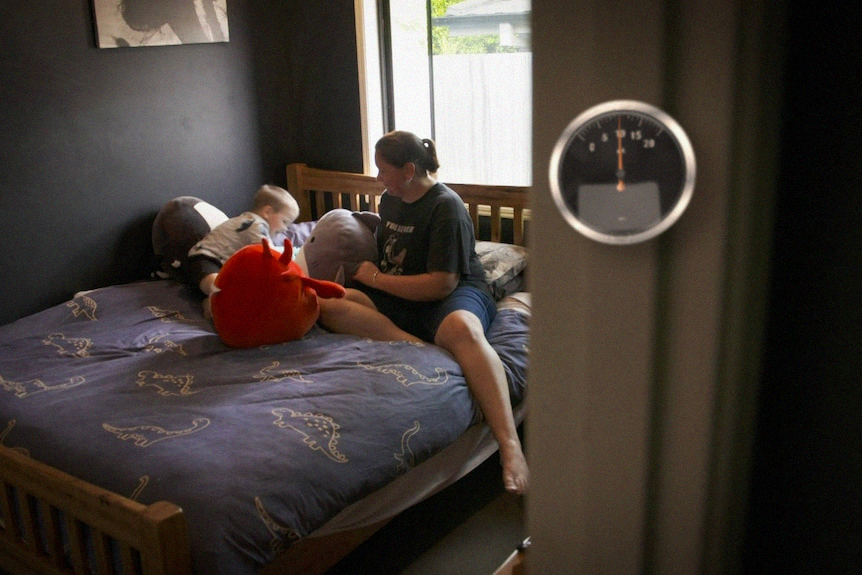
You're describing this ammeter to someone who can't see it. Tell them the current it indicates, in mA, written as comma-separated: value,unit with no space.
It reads 10,mA
